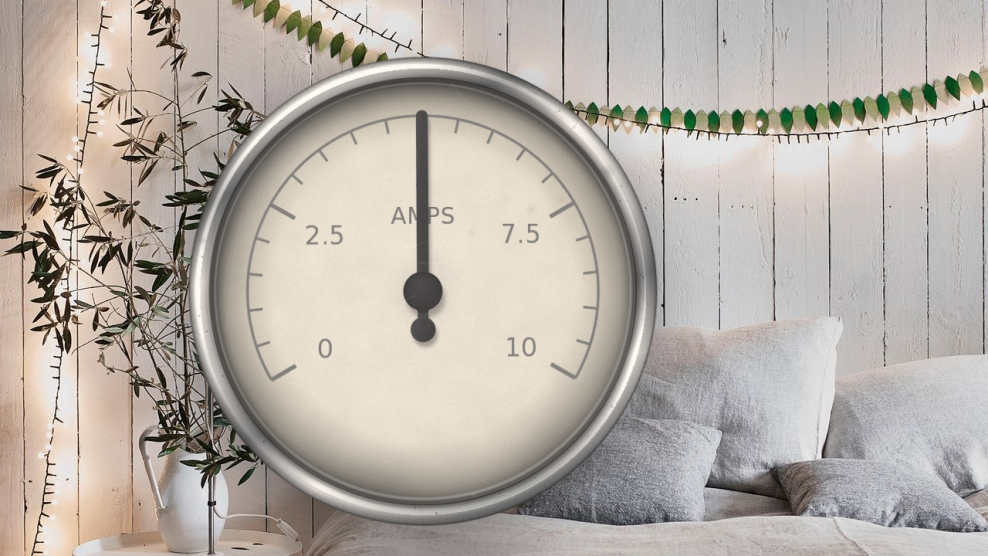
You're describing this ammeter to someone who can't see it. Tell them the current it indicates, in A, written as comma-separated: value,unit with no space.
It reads 5,A
